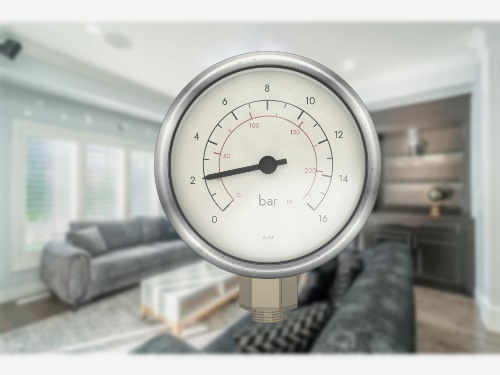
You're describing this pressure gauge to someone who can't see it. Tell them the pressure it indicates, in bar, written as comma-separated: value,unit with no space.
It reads 2,bar
